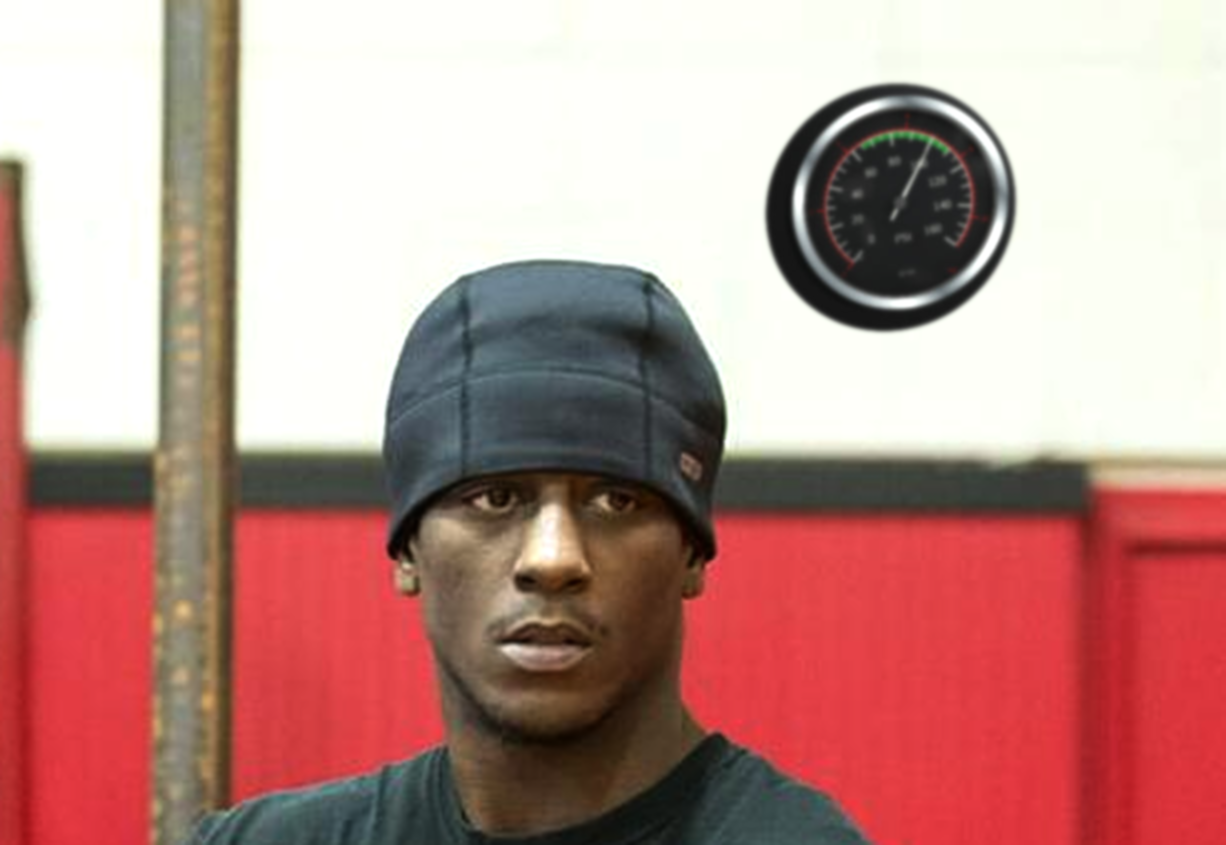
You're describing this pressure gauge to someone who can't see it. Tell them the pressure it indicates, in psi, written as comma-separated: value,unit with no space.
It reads 100,psi
